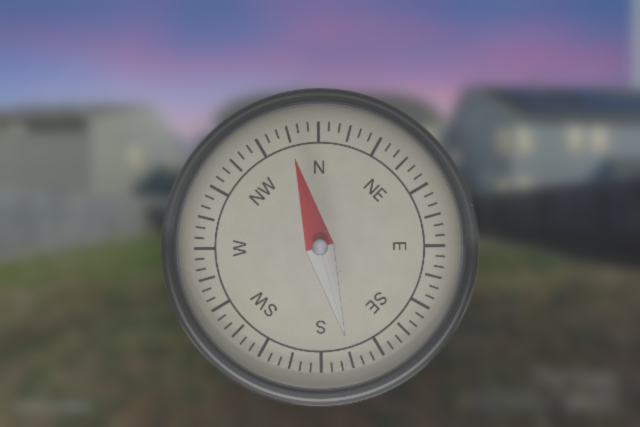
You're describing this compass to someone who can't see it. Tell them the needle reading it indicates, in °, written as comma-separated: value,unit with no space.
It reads 345,°
